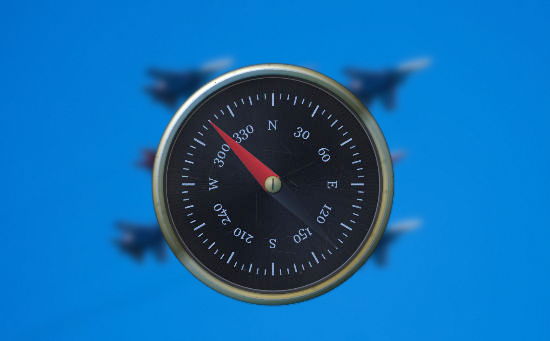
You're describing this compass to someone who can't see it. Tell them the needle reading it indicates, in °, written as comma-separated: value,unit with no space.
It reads 315,°
